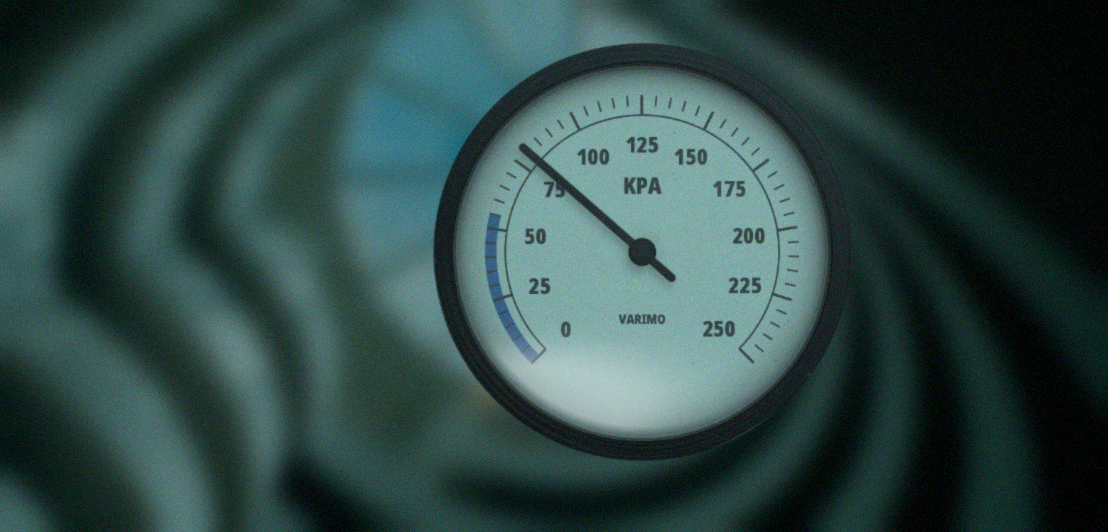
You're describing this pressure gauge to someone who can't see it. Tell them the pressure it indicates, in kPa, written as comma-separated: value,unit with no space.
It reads 80,kPa
